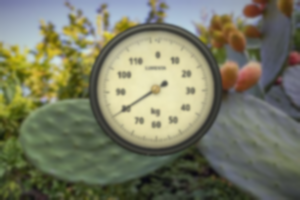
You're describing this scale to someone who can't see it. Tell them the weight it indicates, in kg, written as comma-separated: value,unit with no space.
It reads 80,kg
